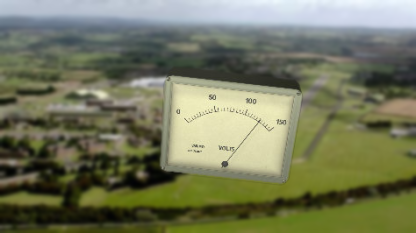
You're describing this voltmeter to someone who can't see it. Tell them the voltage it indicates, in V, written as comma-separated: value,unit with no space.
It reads 125,V
